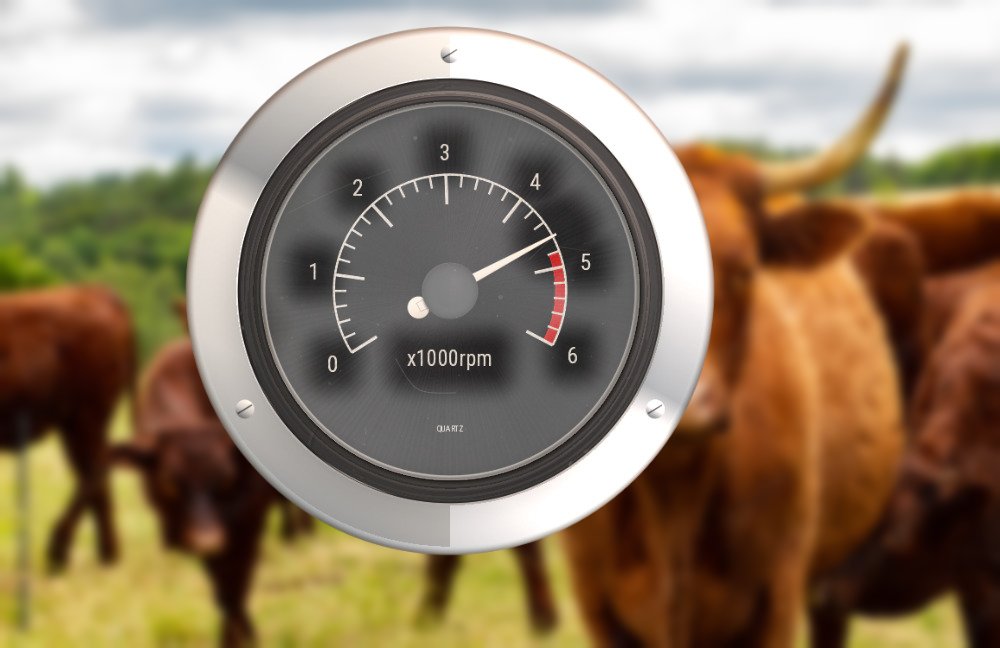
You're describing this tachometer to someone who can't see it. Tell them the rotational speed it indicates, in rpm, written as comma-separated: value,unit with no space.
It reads 4600,rpm
